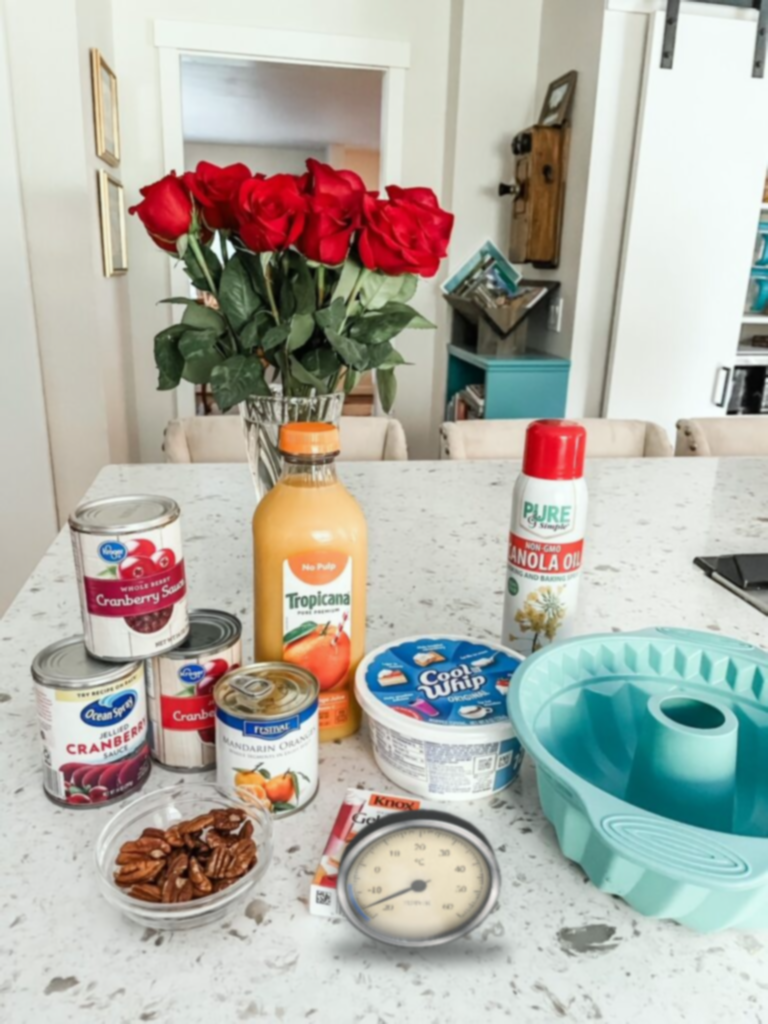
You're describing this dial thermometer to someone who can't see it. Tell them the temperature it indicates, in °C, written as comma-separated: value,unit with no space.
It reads -15,°C
